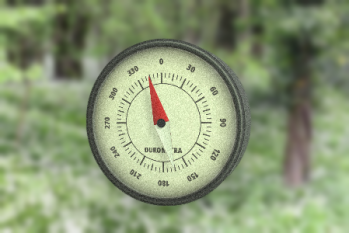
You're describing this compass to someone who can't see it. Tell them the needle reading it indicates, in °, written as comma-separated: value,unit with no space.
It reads 345,°
